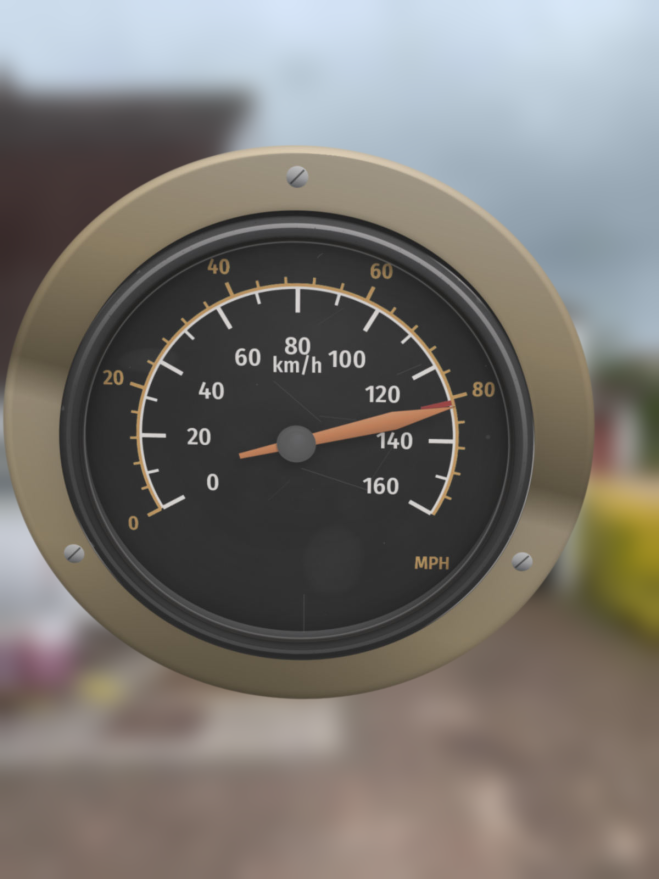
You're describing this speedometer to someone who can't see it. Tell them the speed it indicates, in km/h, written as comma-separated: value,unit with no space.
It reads 130,km/h
